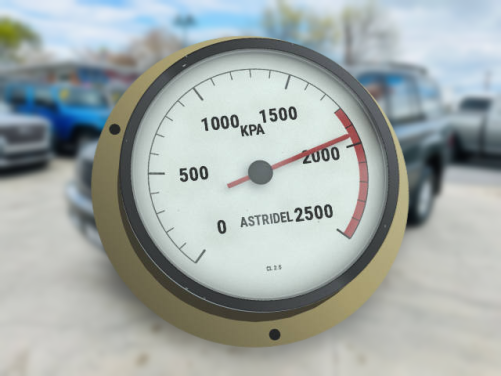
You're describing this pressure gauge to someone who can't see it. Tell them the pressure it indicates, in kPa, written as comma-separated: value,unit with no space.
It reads 1950,kPa
